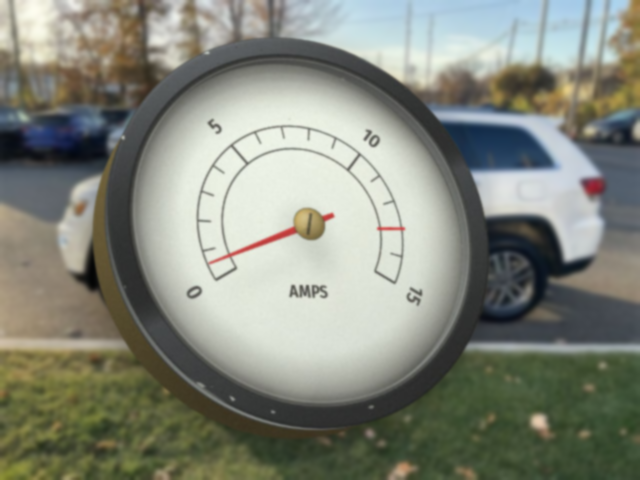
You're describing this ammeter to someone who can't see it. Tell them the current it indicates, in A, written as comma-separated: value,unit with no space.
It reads 0.5,A
